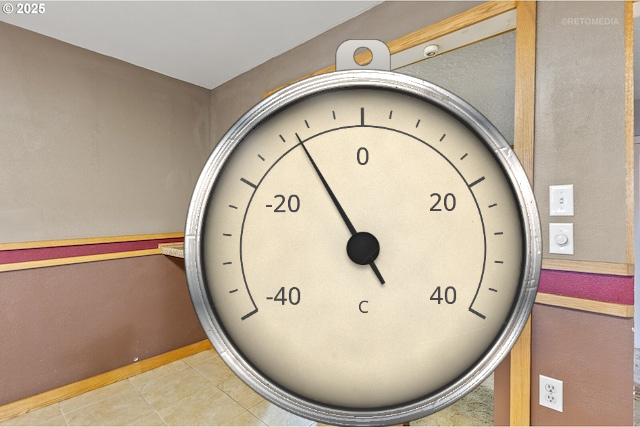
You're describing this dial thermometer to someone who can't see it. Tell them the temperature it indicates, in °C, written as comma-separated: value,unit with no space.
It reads -10,°C
